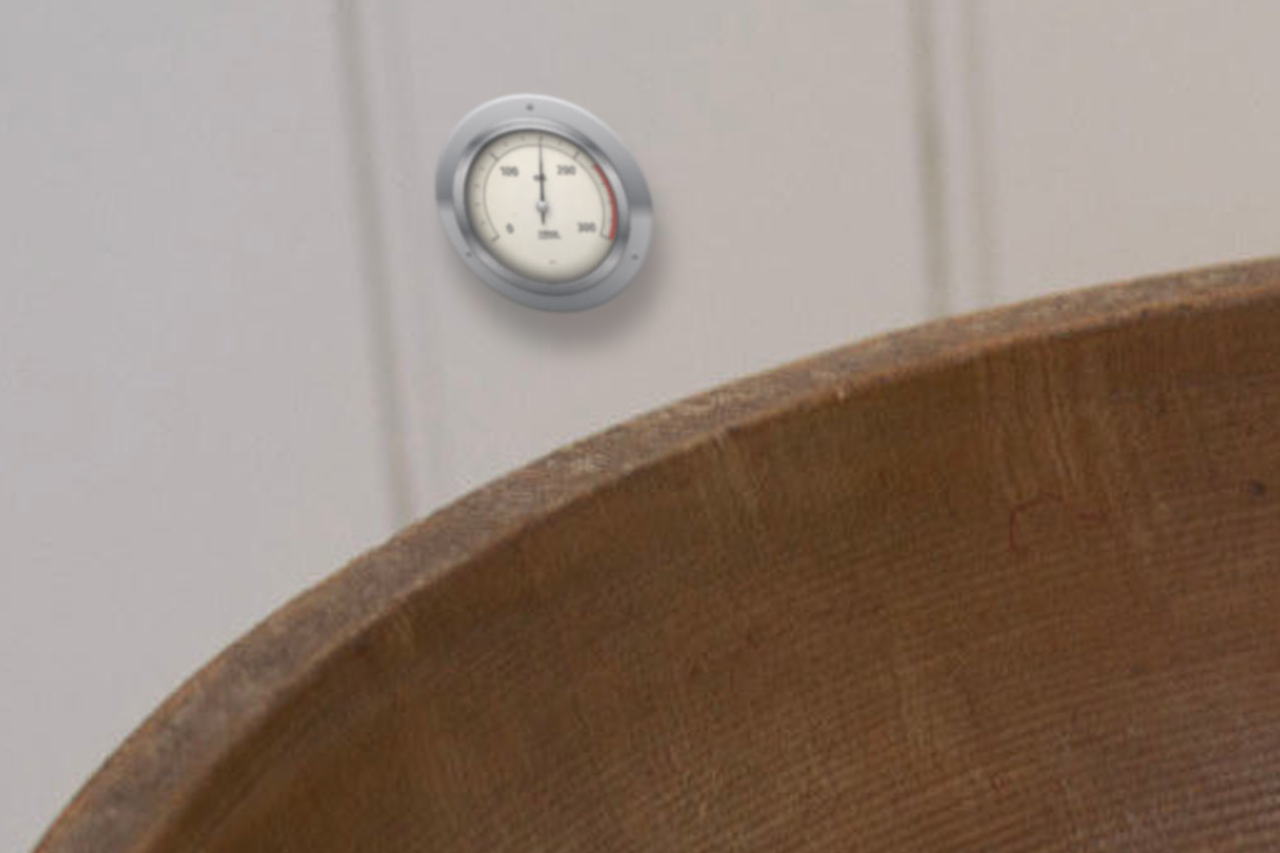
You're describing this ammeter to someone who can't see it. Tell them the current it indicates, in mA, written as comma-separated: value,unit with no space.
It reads 160,mA
